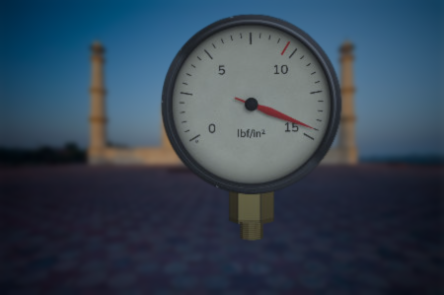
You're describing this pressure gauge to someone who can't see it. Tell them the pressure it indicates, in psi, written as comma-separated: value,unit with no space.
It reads 14.5,psi
